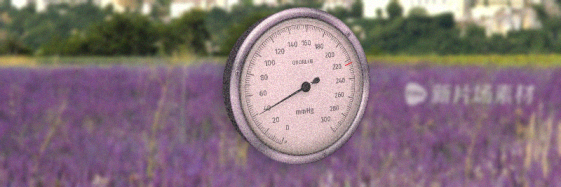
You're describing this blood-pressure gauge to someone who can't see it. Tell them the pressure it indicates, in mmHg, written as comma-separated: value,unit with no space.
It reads 40,mmHg
